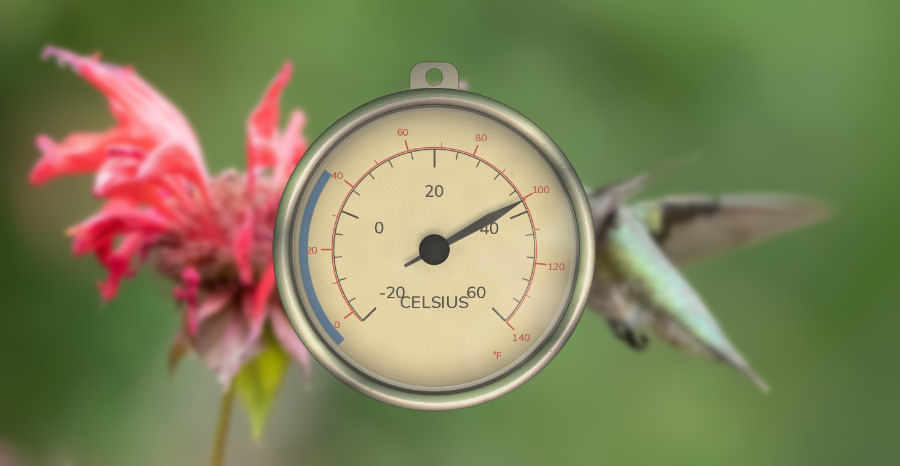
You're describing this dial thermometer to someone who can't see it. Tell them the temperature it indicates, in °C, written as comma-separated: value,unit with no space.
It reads 38,°C
